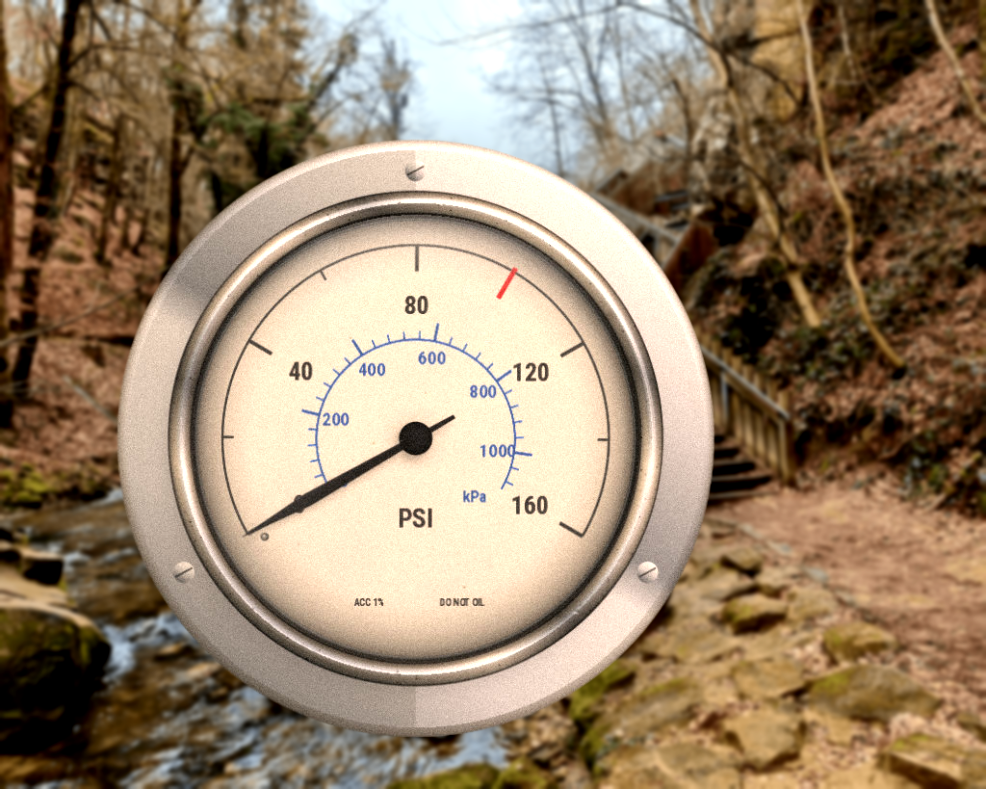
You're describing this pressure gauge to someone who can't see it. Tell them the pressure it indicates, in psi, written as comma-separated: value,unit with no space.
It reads 0,psi
